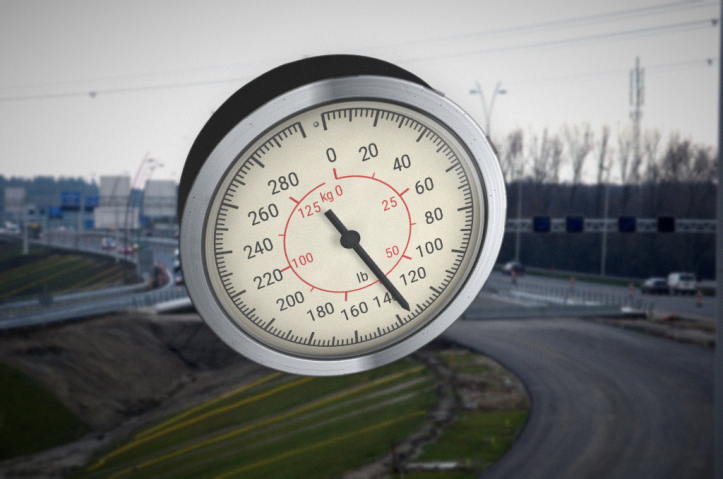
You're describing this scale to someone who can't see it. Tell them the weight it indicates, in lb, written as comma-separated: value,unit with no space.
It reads 134,lb
